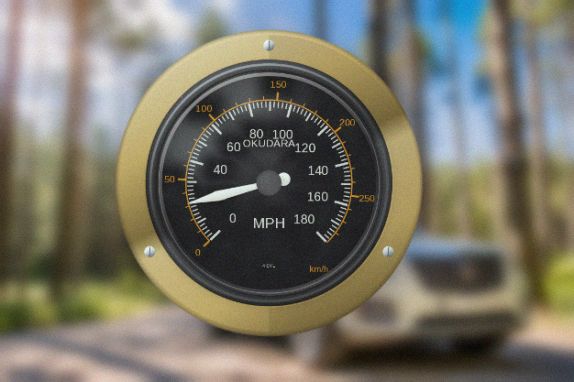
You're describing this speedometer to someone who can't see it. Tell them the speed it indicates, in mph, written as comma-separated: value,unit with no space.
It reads 20,mph
